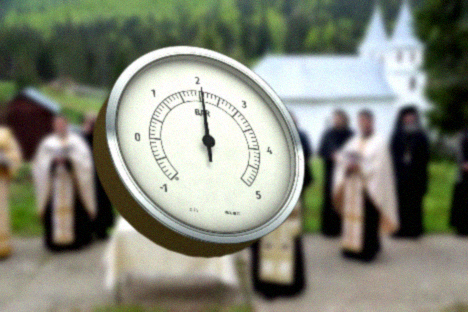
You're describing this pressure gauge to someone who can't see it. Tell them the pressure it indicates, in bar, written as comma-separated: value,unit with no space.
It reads 2,bar
